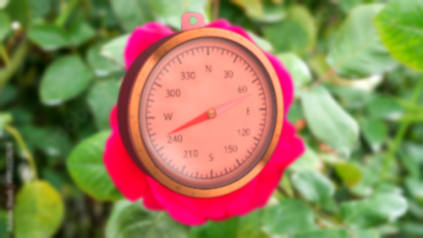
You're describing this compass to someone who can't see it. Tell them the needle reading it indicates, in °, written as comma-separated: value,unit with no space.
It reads 250,°
